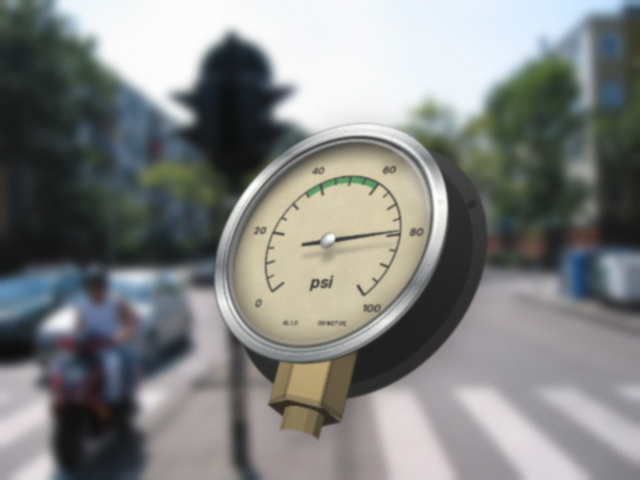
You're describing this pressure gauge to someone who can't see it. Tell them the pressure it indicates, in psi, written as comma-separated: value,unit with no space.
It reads 80,psi
